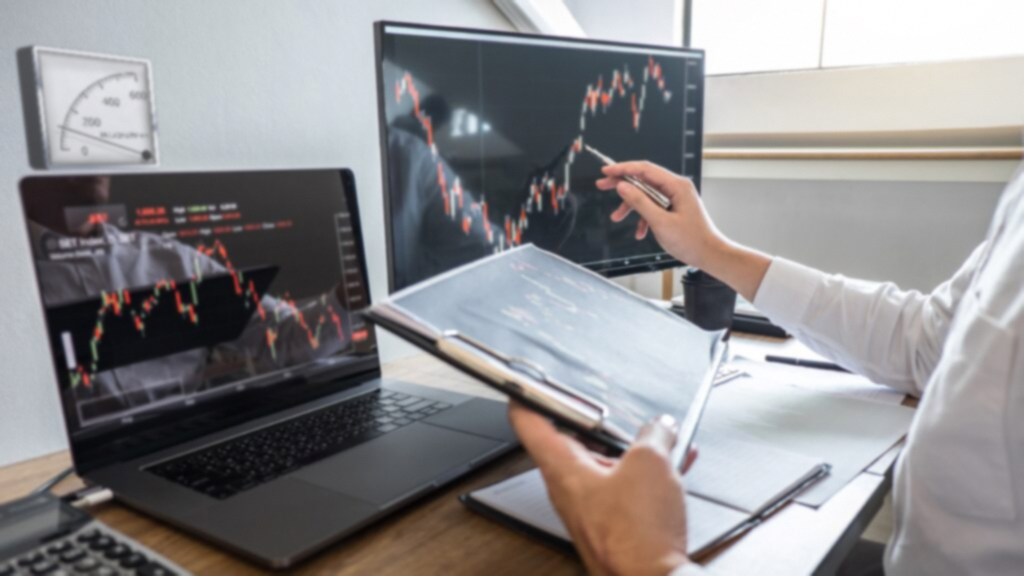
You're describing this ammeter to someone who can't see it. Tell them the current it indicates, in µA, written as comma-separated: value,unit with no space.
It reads 100,µA
